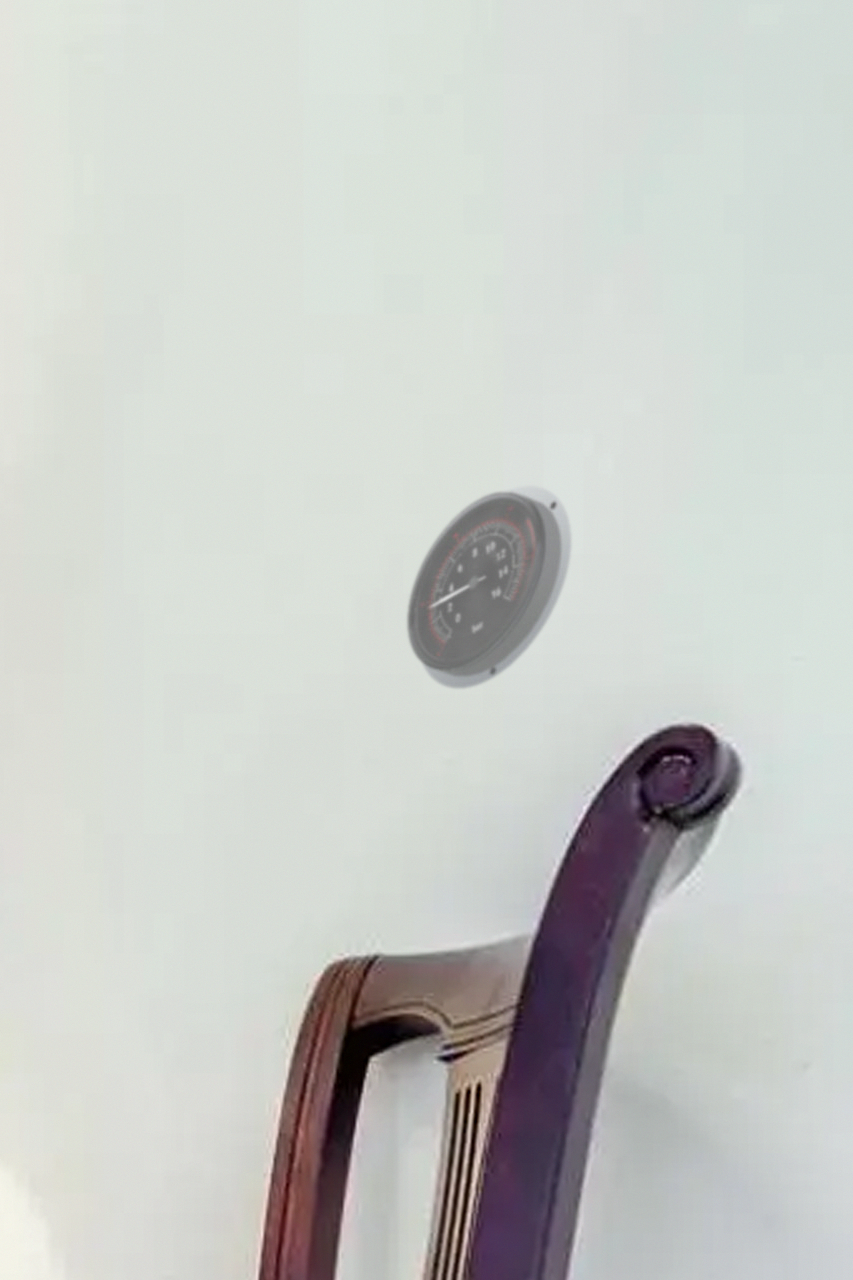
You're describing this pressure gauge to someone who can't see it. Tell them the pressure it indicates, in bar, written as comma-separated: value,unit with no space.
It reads 3,bar
